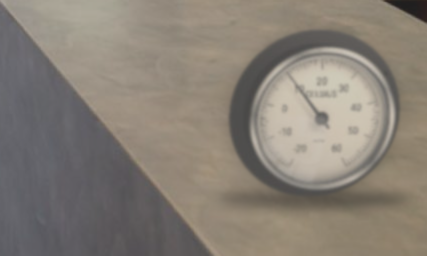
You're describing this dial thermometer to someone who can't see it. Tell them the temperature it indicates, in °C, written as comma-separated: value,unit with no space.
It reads 10,°C
